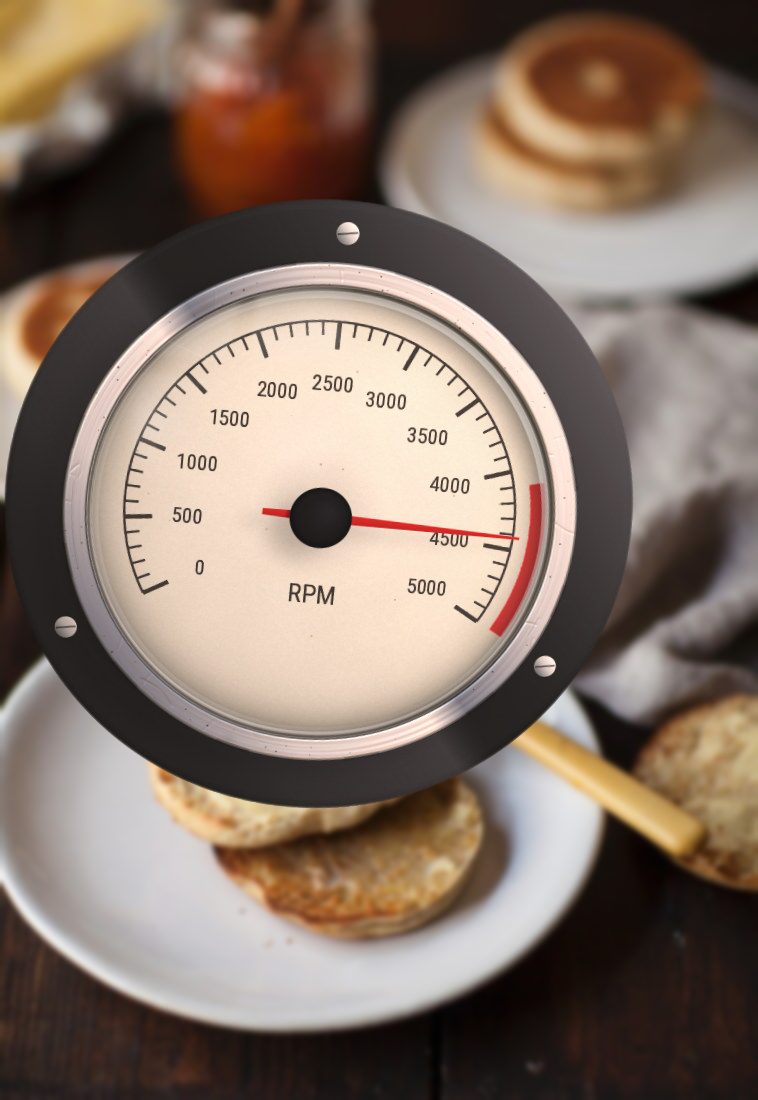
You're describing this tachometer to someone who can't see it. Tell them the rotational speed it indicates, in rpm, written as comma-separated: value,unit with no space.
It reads 4400,rpm
